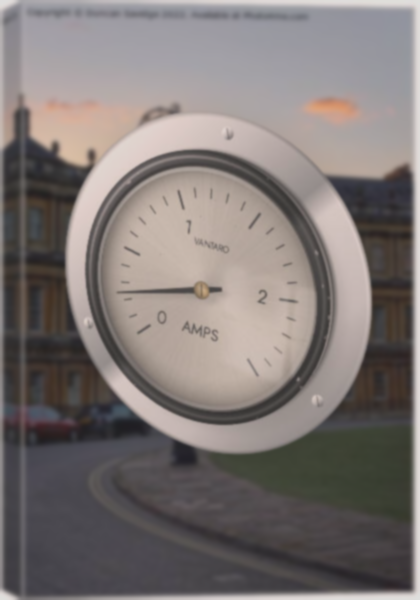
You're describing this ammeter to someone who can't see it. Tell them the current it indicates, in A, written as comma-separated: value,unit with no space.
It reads 0.25,A
